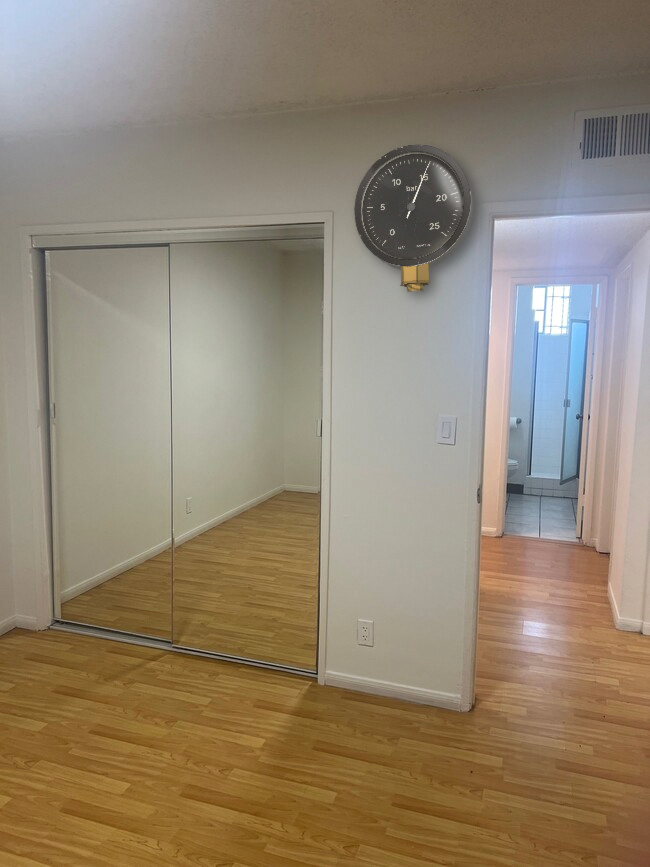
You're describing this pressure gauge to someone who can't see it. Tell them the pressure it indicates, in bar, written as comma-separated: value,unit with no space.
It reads 15,bar
